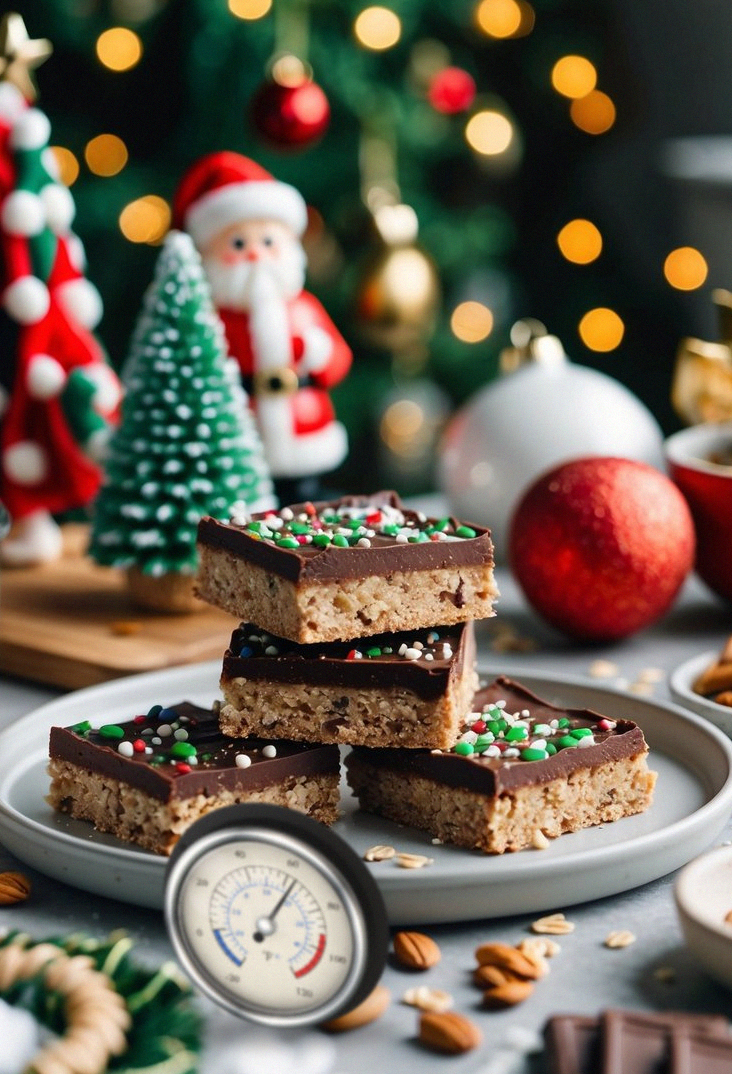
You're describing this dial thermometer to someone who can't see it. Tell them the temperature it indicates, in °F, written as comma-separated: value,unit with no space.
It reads 64,°F
